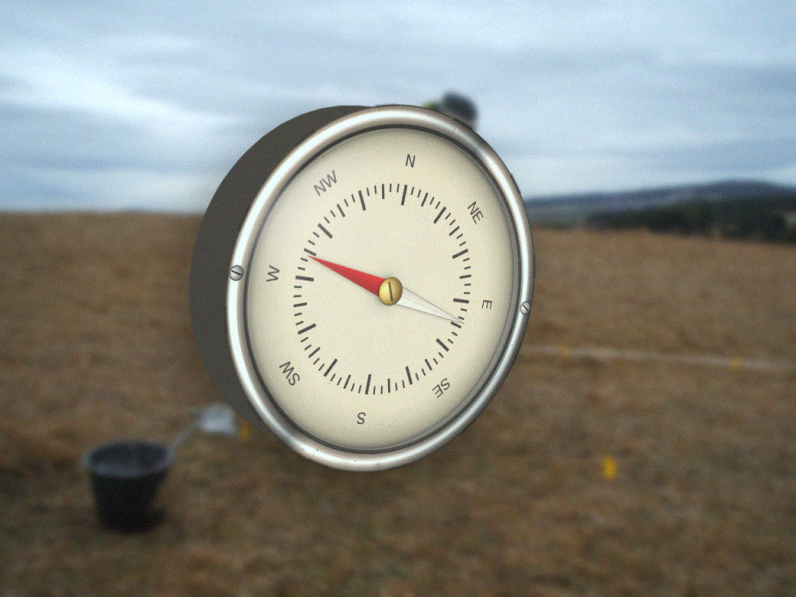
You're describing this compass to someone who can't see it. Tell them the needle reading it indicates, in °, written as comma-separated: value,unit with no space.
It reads 282.5,°
